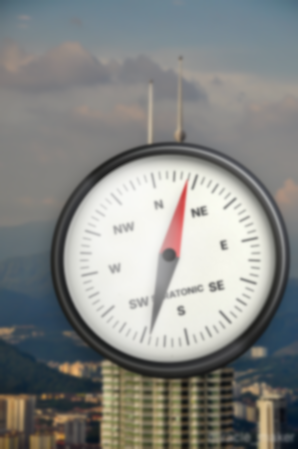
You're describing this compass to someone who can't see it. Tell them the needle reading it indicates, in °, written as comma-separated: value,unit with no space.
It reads 25,°
